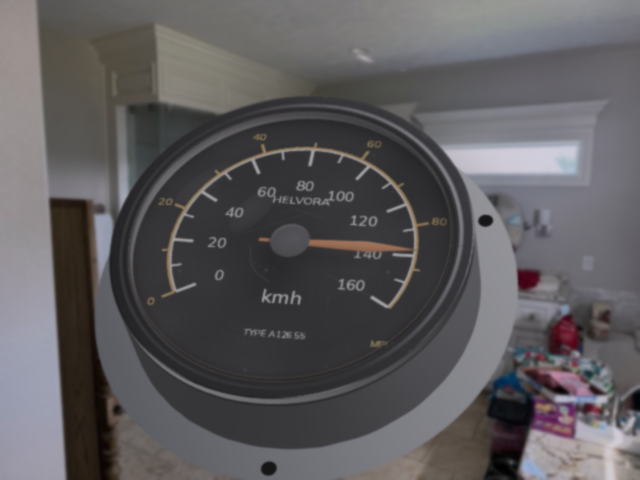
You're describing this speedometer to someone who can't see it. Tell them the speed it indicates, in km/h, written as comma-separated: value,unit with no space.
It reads 140,km/h
